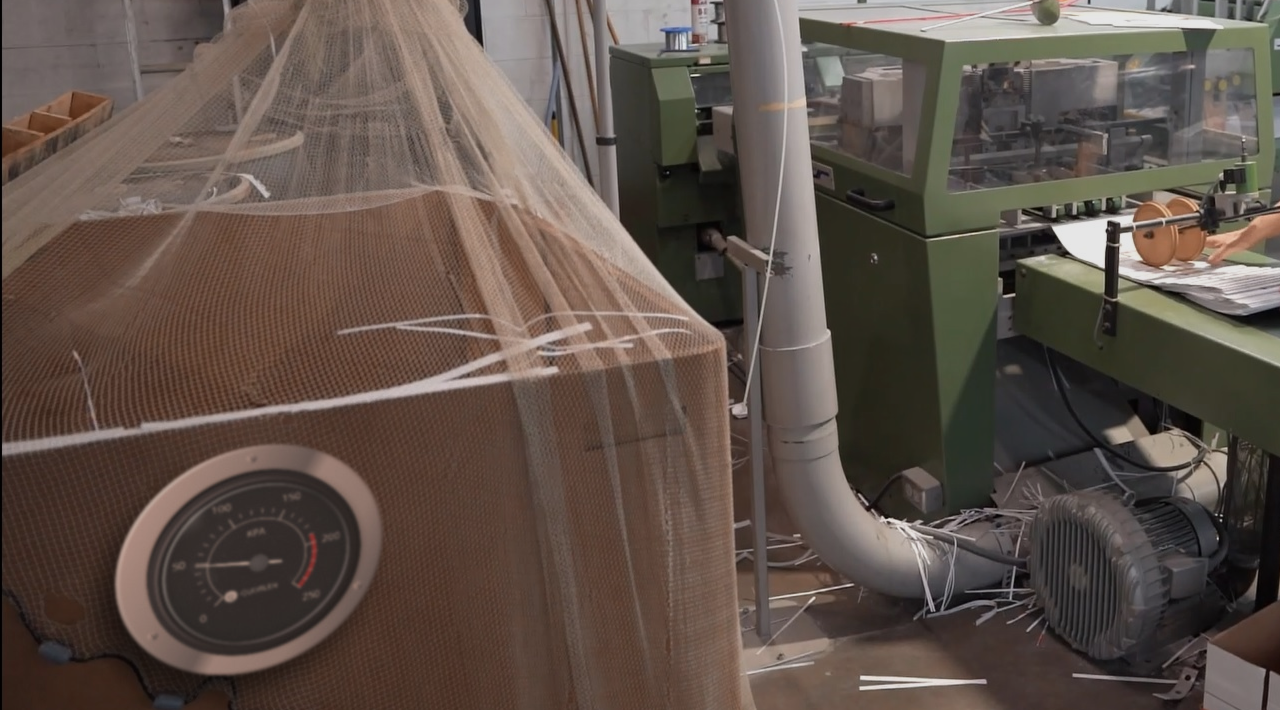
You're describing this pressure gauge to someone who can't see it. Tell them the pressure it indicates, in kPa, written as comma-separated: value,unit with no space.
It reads 50,kPa
